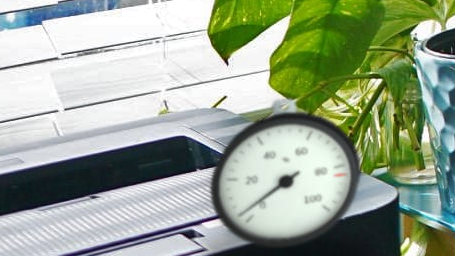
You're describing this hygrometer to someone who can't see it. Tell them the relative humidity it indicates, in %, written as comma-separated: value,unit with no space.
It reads 4,%
